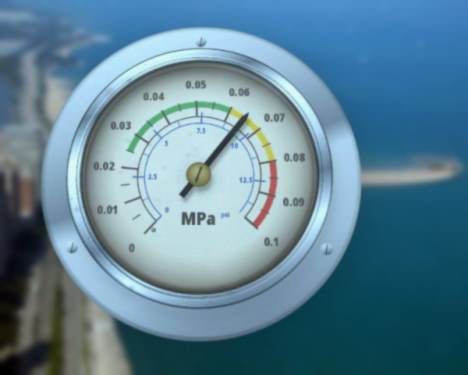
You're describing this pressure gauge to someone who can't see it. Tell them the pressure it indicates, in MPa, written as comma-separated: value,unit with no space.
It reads 0.065,MPa
